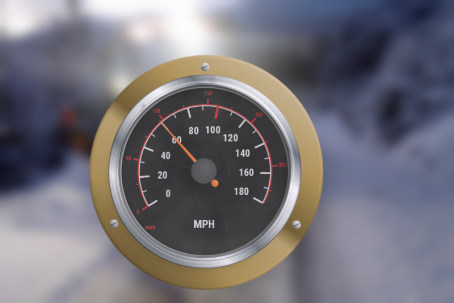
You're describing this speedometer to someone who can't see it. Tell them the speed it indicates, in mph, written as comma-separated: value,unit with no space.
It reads 60,mph
